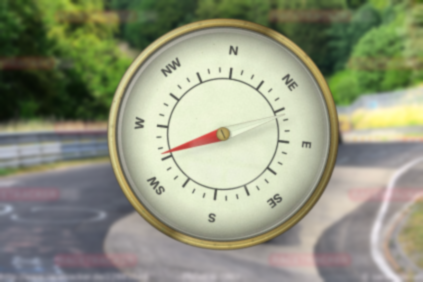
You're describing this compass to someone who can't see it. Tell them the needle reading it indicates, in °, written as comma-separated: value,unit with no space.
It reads 245,°
